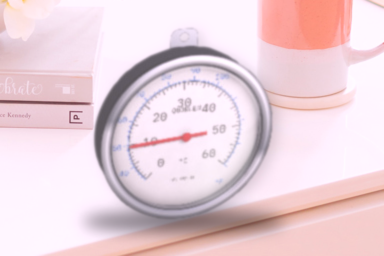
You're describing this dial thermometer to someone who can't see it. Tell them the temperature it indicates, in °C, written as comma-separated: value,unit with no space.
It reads 10,°C
